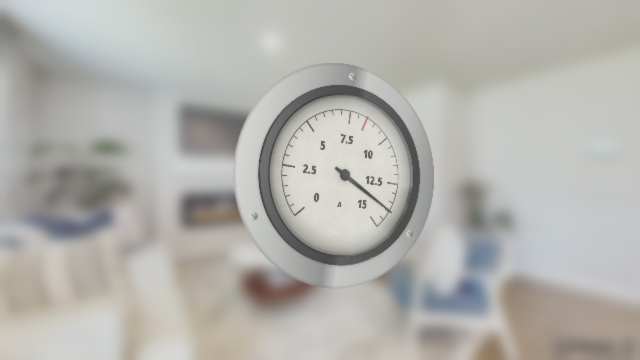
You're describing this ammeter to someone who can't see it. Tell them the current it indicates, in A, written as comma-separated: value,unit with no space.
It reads 14,A
